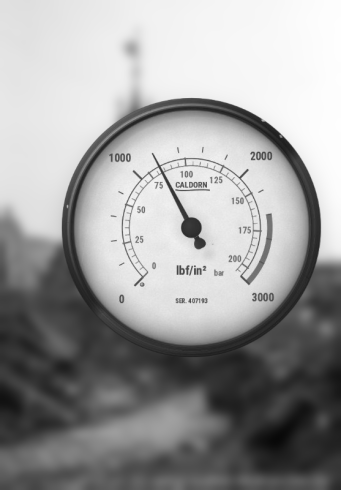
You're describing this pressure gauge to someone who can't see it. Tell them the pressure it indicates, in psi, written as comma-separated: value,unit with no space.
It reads 1200,psi
